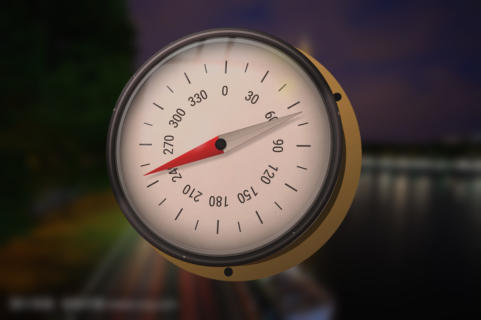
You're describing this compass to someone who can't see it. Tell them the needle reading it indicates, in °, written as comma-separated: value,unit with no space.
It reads 247.5,°
